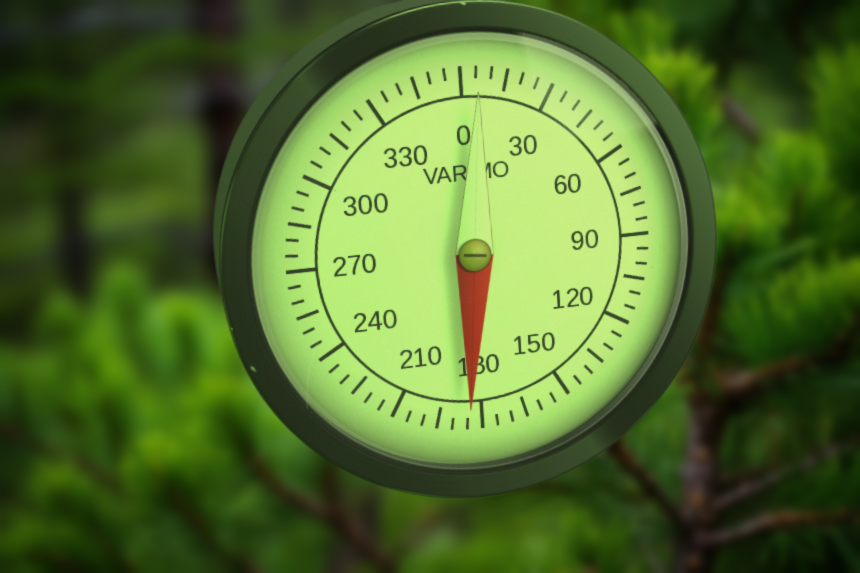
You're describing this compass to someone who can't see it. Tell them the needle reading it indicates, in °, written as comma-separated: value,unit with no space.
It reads 185,°
